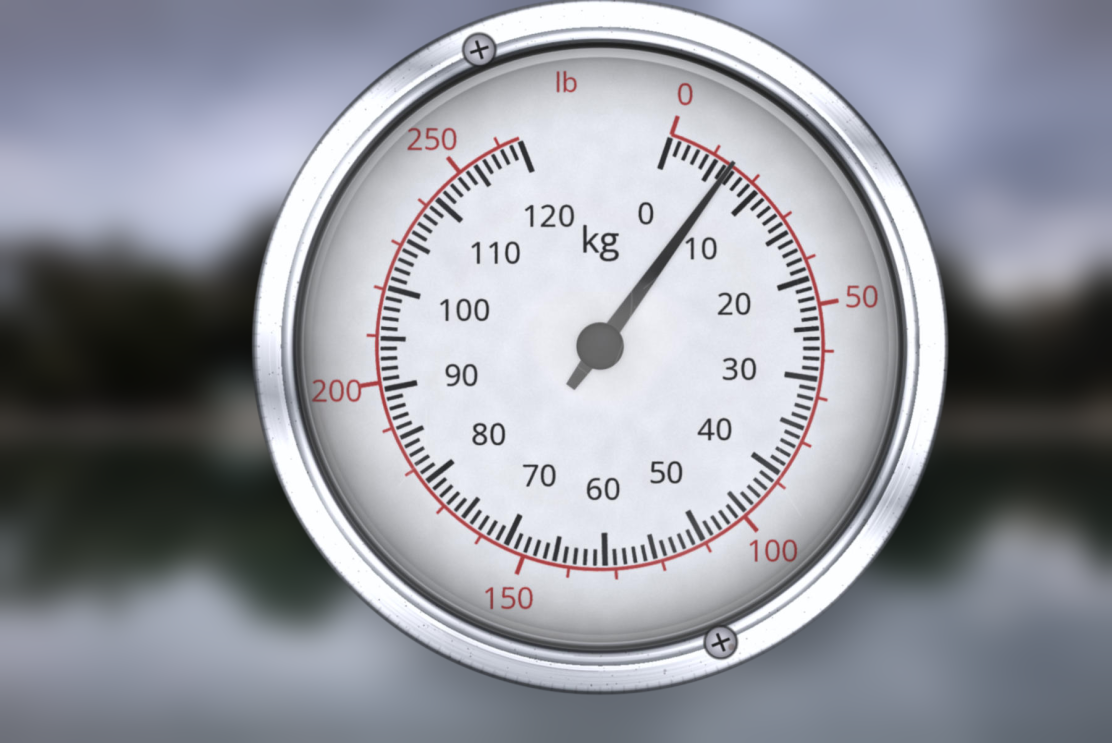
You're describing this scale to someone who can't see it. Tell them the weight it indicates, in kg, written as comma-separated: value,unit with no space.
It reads 6.5,kg
